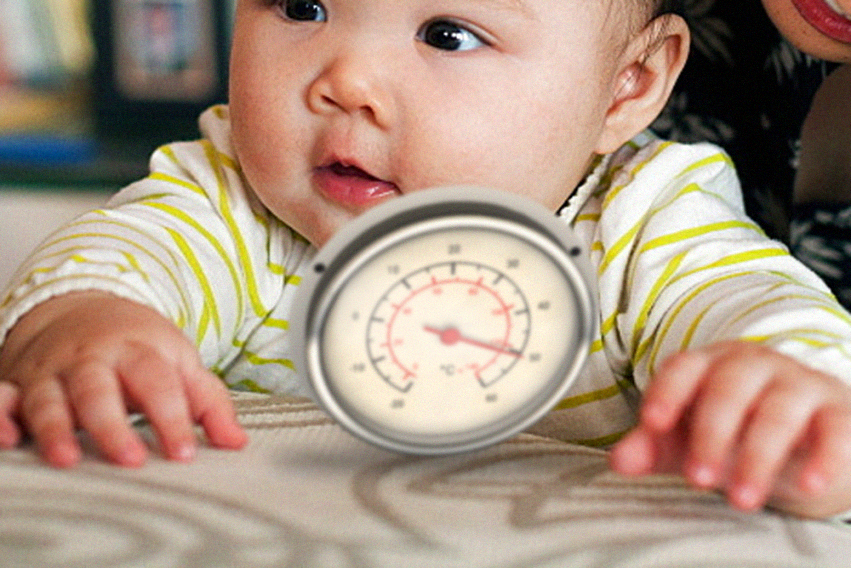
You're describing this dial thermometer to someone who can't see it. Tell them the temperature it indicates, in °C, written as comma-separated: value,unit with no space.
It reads 50,°C
